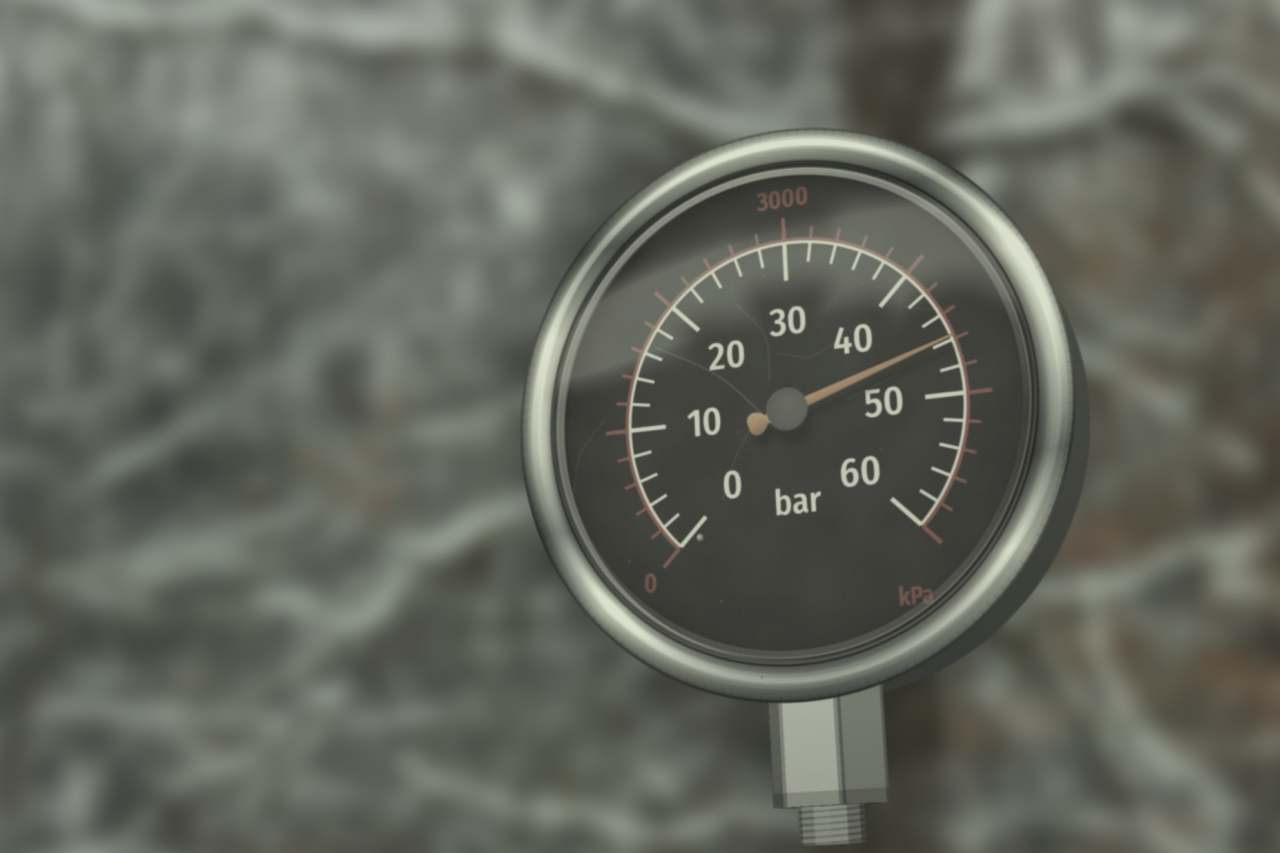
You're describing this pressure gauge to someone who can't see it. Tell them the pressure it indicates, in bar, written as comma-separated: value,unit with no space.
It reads 46,bar
